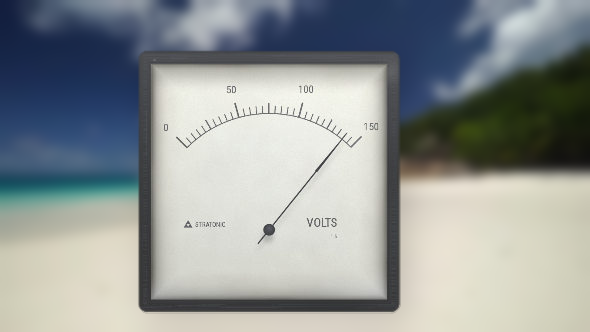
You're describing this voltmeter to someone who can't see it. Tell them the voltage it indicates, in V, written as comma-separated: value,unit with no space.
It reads 140,V
